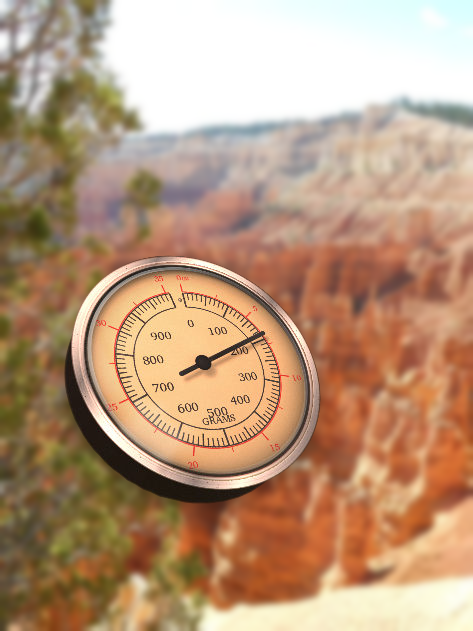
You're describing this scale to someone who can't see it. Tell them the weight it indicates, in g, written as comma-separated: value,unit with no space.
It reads 190,g
